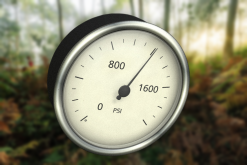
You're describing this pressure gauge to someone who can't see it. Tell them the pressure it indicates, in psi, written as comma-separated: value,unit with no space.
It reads 1200,psi
